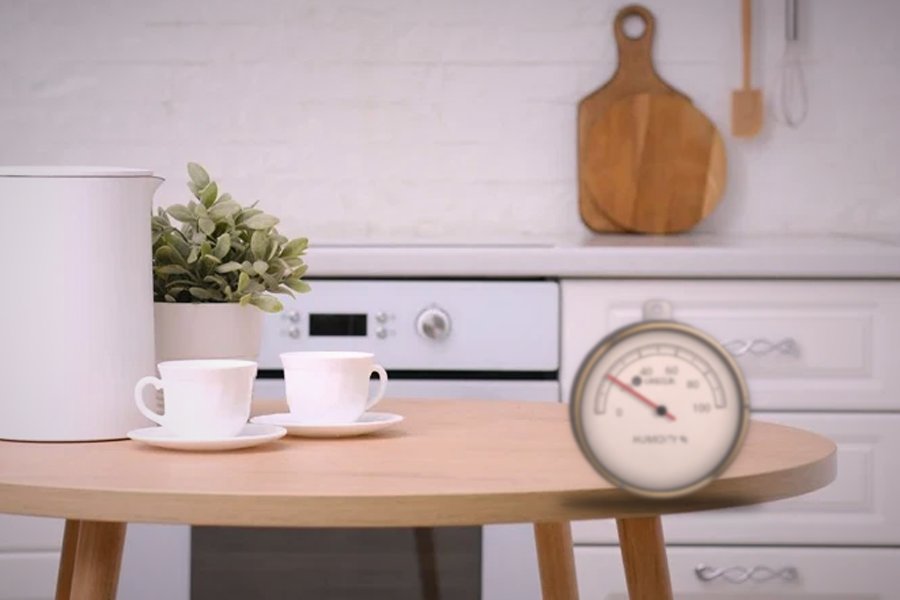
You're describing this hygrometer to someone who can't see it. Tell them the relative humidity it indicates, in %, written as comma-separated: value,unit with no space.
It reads 20,%
